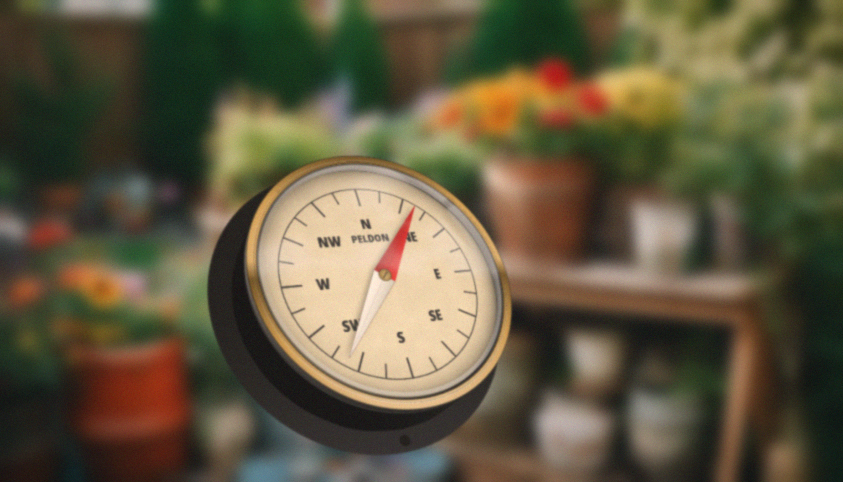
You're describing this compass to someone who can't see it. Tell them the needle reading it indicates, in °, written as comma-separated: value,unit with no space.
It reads 37.5,°
